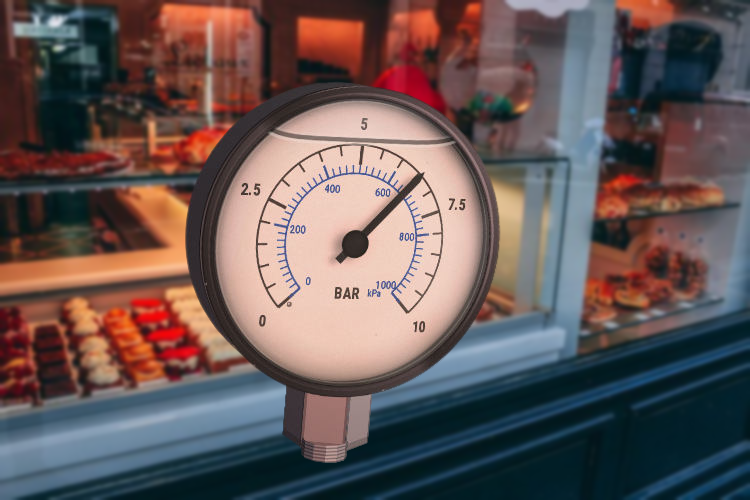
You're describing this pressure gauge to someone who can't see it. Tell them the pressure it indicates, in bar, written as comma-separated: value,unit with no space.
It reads 6.5,bar
